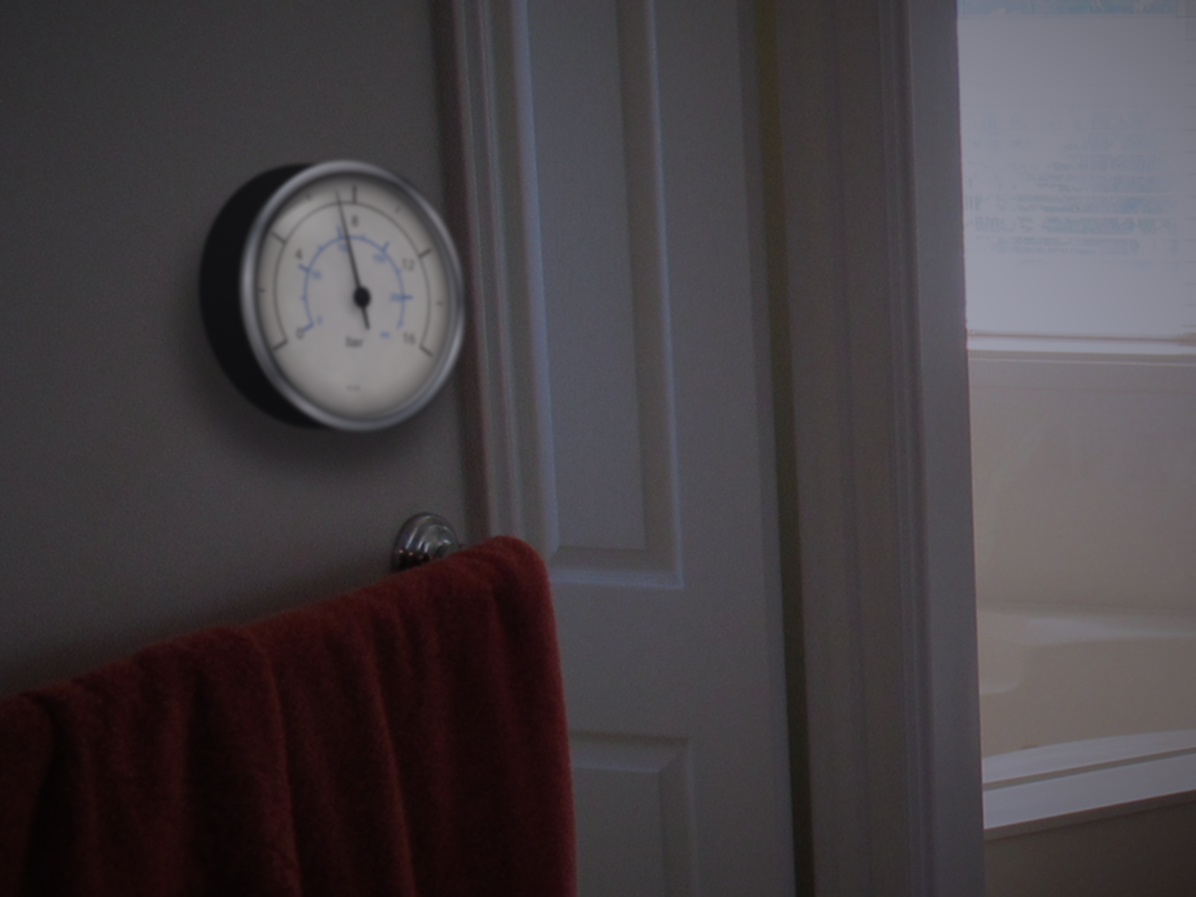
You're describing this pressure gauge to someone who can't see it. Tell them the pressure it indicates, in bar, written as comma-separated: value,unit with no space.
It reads 7,bar
